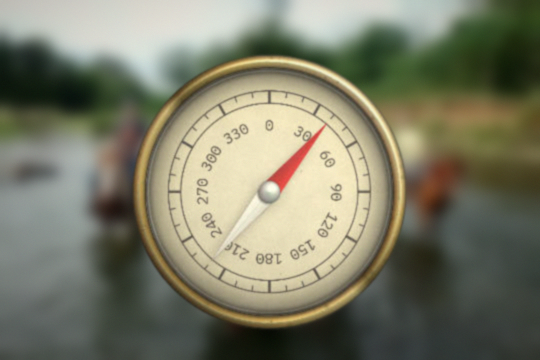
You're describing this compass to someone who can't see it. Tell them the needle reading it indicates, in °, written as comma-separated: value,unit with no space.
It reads 40,°
